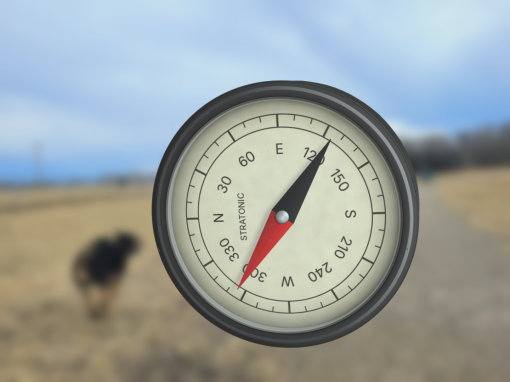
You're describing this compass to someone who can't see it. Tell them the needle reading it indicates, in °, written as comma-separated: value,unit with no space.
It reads 305,°
